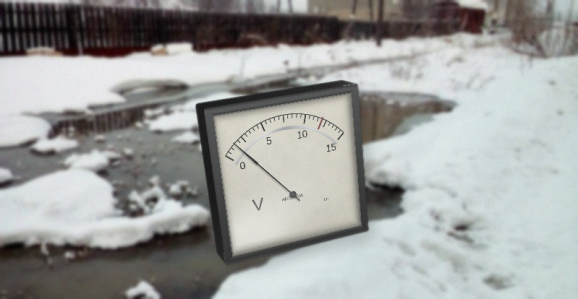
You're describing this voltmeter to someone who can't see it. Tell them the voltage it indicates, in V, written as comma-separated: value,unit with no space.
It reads 1.5,V
